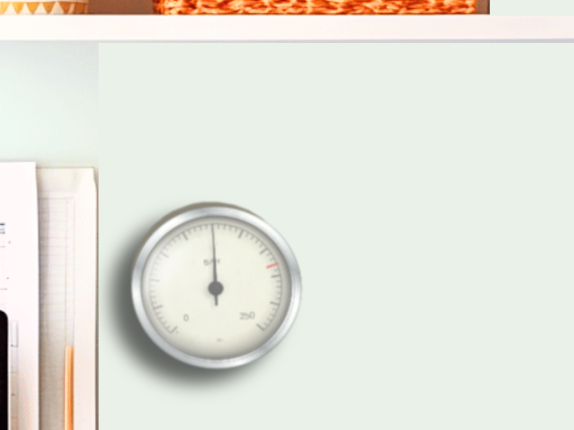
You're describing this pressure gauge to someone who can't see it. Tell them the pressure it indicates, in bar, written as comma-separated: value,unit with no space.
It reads 125,bar
